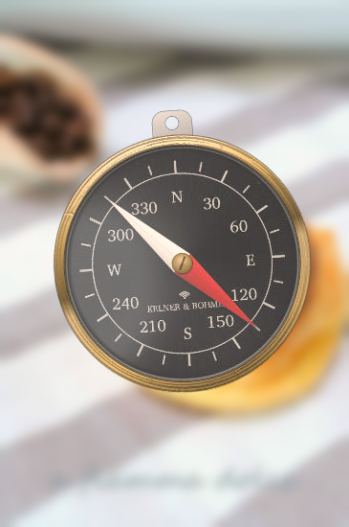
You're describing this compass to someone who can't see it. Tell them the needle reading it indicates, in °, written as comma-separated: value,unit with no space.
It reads 135,°
